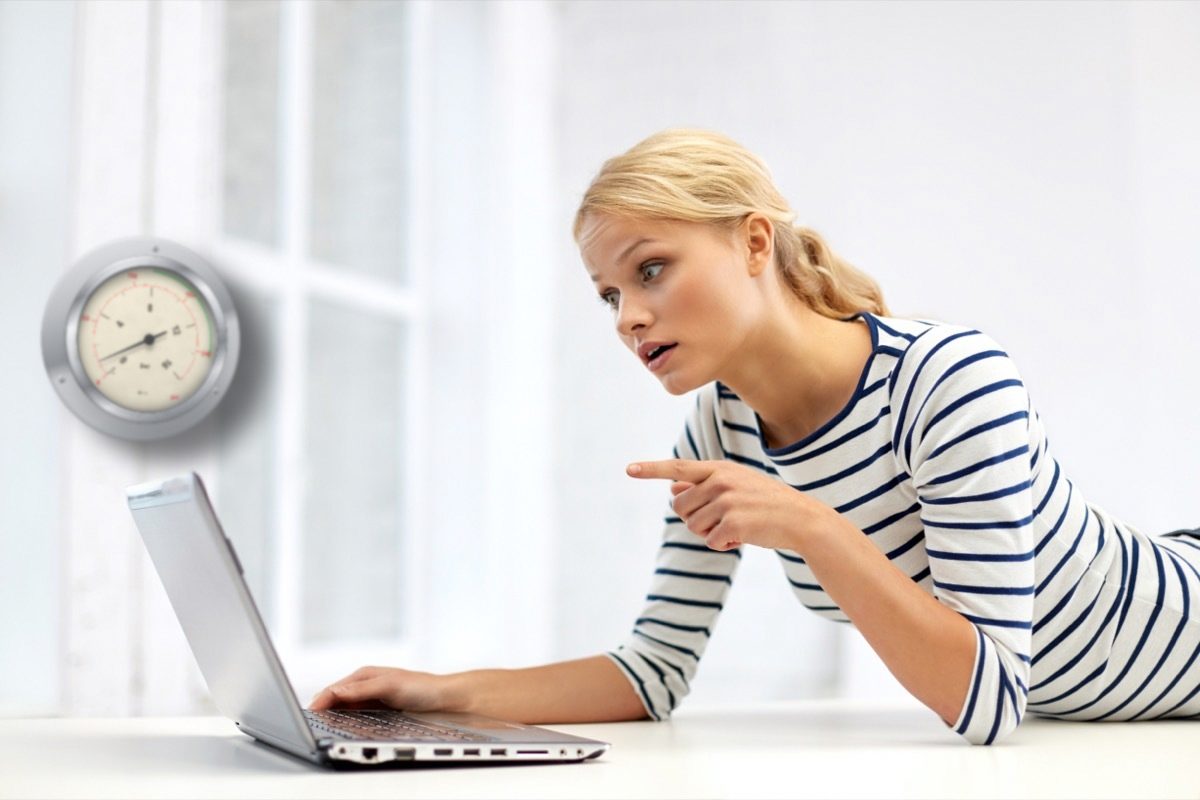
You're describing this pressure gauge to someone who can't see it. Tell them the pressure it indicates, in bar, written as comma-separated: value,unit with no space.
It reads 1,bar
